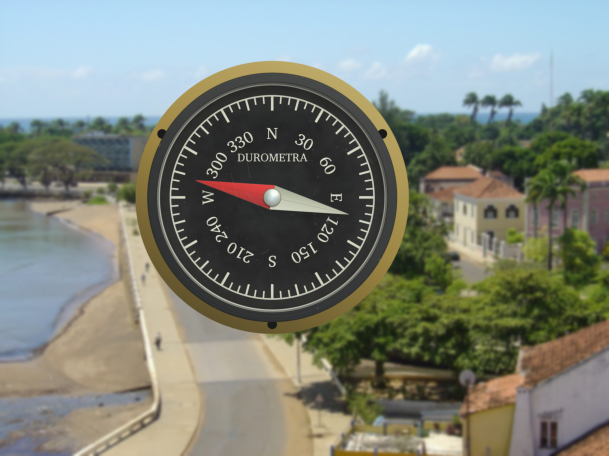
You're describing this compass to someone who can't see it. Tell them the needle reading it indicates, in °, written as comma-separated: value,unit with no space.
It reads 282.5,°
